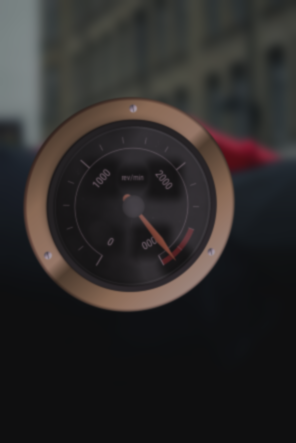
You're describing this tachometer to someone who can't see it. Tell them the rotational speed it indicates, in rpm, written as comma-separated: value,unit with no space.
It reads 2900,rpm
